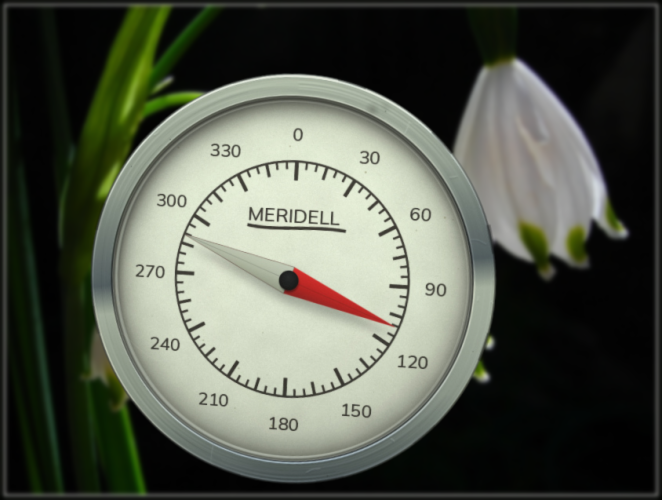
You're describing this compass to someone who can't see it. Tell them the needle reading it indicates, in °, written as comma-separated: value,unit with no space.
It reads 110,°
